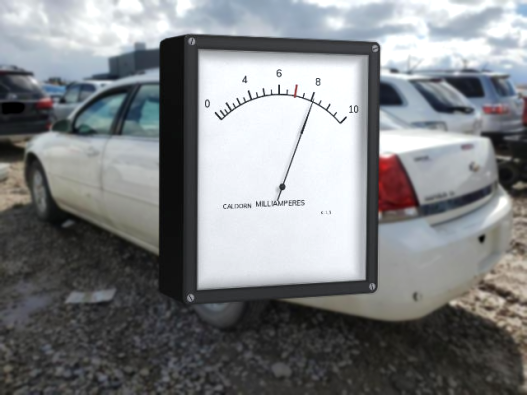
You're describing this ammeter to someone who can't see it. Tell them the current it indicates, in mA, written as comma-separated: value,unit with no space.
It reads 8,mA
